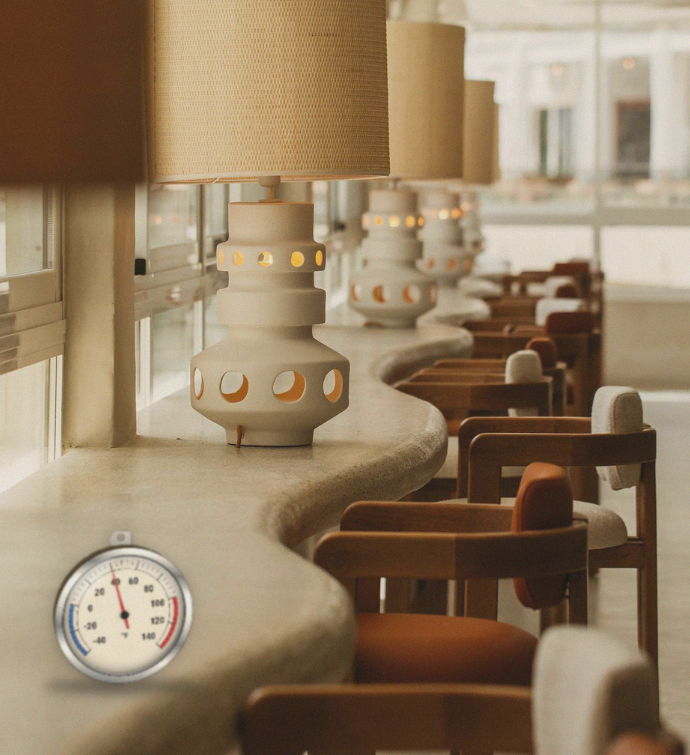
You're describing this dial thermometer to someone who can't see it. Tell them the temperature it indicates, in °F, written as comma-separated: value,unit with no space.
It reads 40,°F
